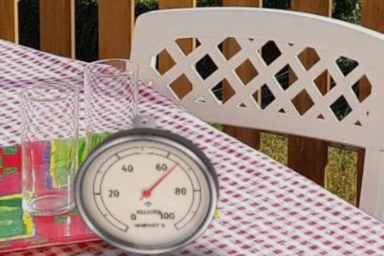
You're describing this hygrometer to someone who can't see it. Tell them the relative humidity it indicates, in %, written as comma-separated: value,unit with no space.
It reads 65,%
